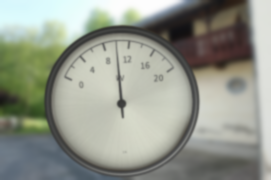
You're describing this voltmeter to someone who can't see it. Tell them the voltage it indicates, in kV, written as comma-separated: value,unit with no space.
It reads 10,kV
